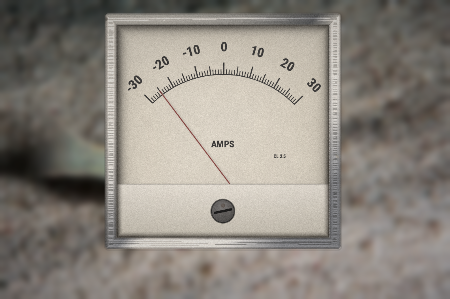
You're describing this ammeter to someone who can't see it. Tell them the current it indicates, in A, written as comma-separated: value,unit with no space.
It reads -25,A
